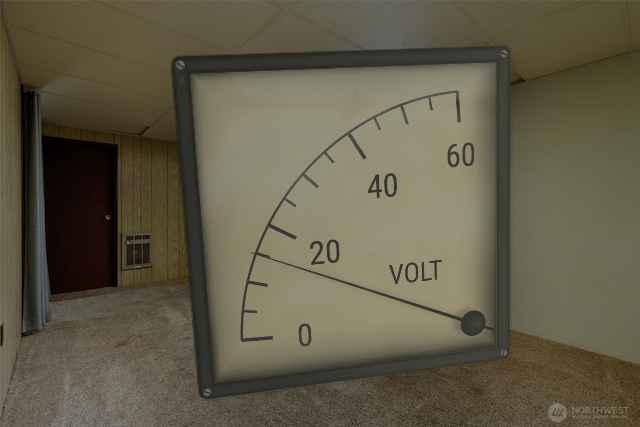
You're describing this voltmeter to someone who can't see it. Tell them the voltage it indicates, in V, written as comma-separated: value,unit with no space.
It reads 15,V
